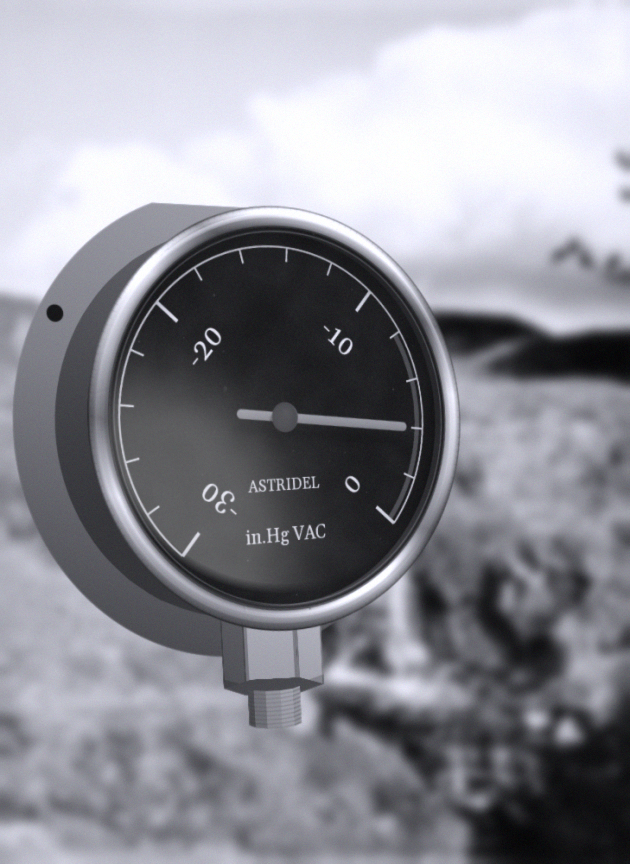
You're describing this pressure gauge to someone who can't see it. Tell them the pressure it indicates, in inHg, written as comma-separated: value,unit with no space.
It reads -4,inHg
